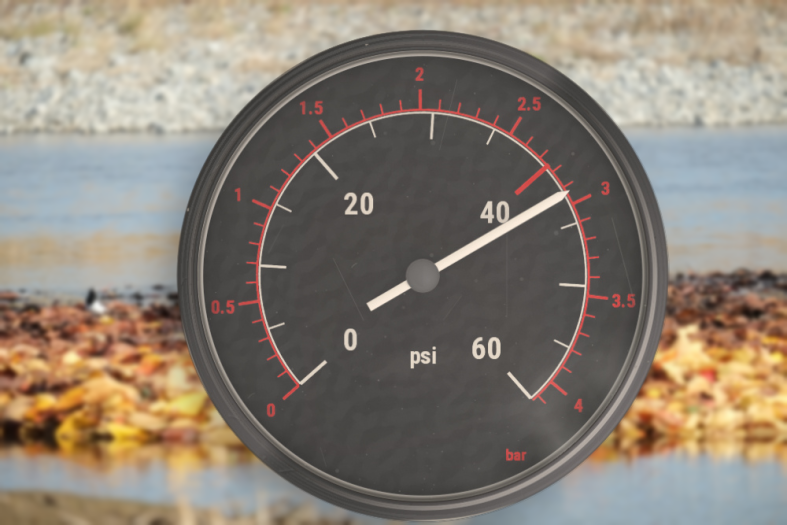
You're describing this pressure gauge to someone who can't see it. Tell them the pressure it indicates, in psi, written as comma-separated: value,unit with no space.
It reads 42.5,psi
